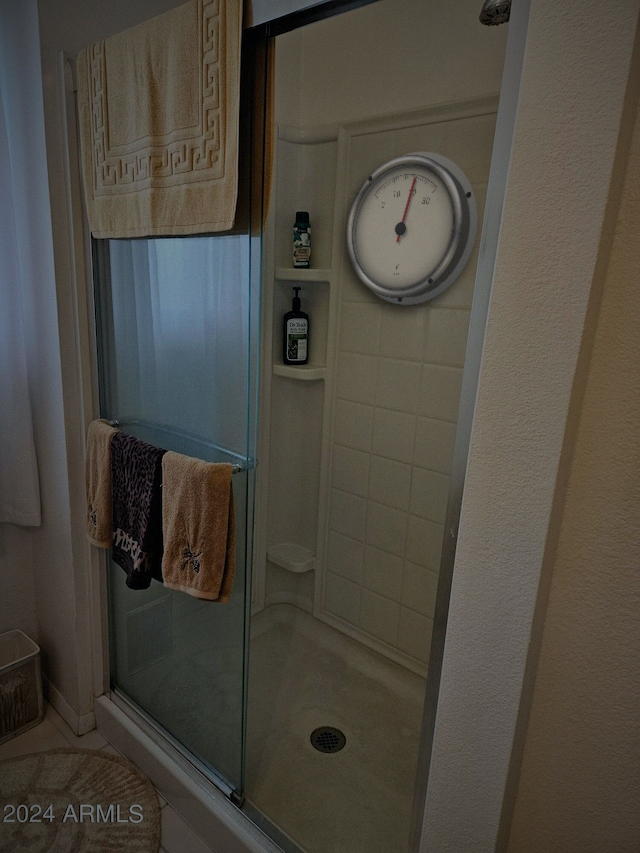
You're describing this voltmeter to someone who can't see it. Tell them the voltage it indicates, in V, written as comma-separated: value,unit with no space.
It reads 20,V
